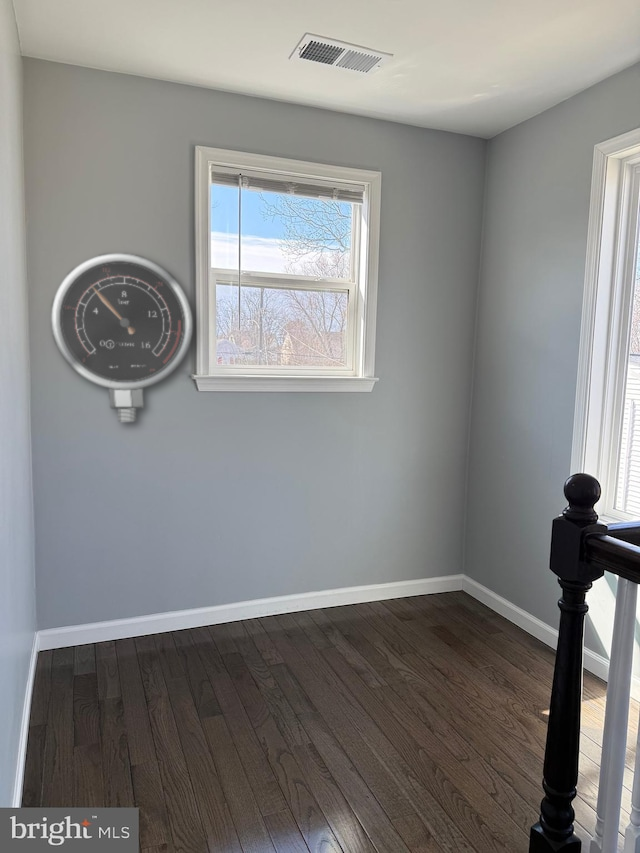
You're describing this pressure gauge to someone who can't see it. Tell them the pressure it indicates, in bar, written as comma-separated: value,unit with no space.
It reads 5.5,bar
